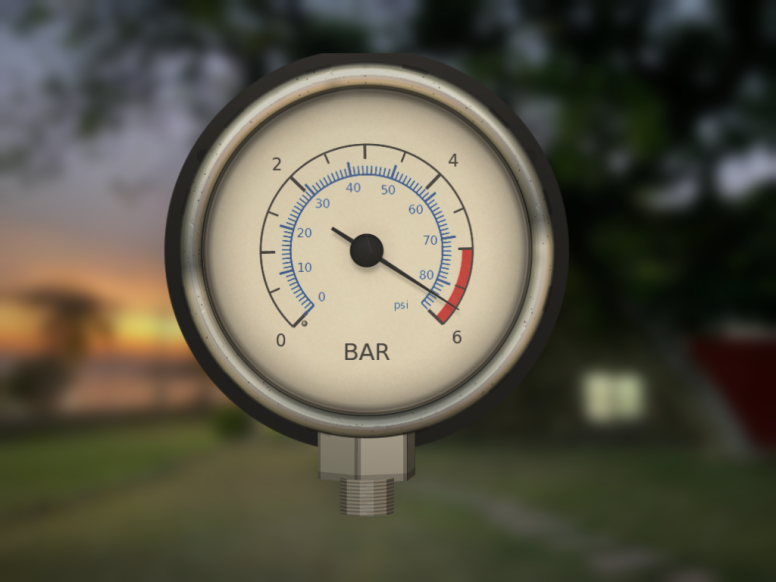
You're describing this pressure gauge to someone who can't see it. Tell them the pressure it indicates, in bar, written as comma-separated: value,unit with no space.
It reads 5.75,bar
